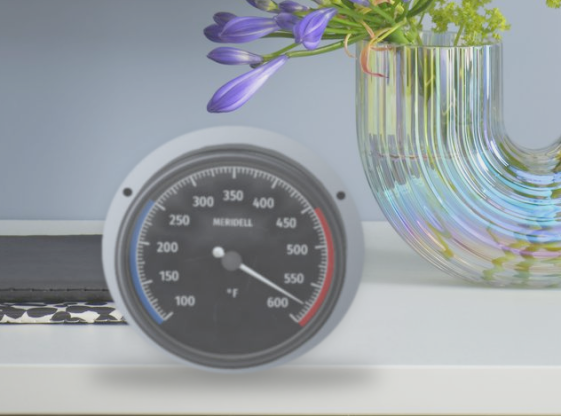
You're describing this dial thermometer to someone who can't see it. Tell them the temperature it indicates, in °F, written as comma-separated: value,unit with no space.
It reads 575,°F
